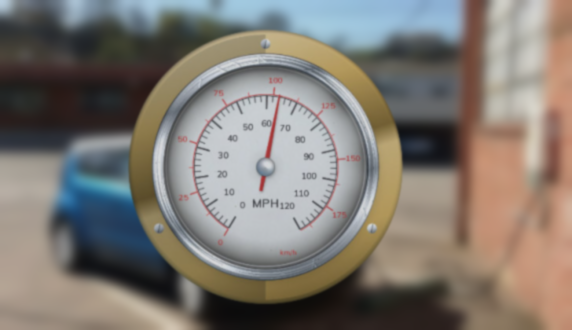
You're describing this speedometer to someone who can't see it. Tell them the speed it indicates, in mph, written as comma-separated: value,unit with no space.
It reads 64,mph
